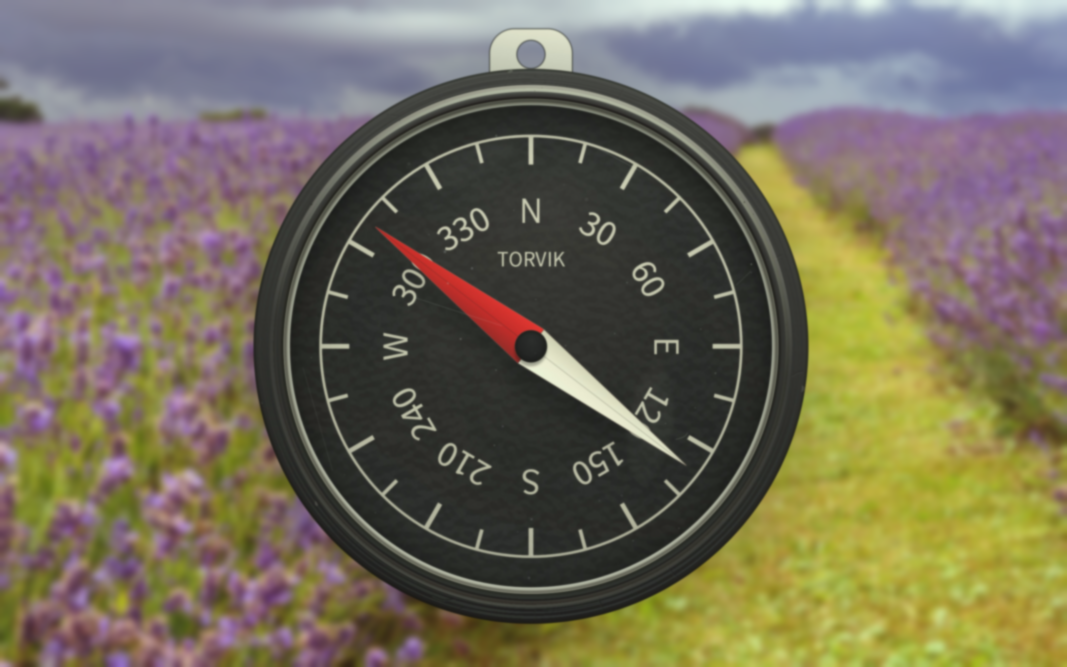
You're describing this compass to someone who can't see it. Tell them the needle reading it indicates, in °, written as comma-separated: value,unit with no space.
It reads 307.5,°
